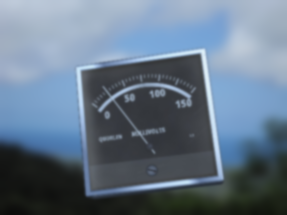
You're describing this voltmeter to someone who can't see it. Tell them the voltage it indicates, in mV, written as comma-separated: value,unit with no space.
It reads 25,mV
